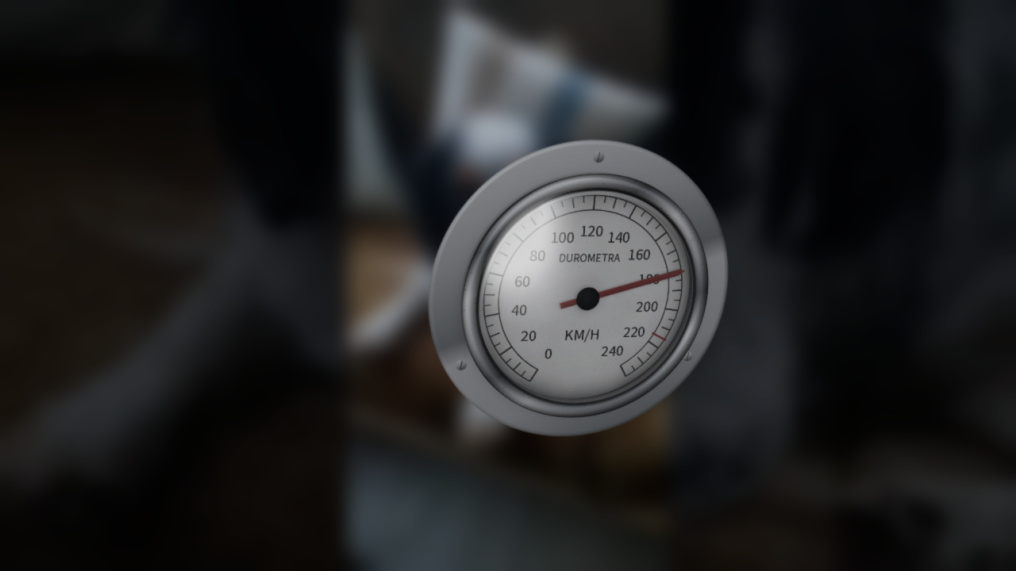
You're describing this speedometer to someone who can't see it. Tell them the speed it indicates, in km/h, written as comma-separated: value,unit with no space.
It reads 180,km/h
